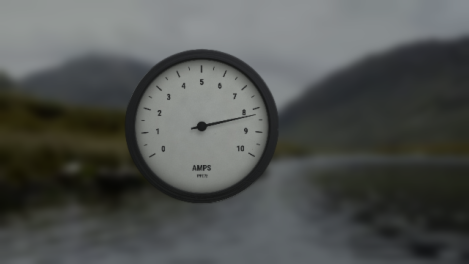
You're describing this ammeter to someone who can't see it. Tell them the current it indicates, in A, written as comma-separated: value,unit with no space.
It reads 8.25,A
